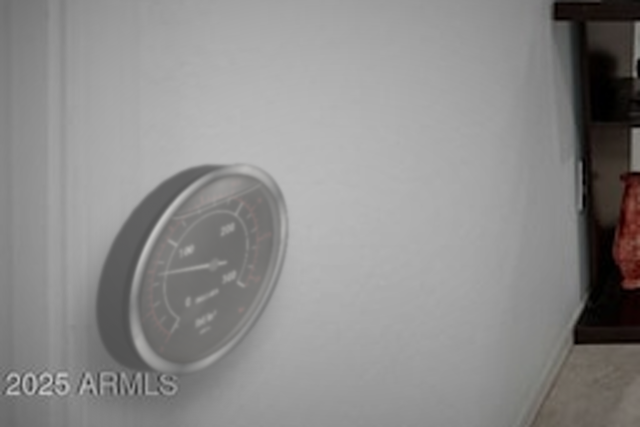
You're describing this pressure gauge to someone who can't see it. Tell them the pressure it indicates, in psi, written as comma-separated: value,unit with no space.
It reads 70,psi
